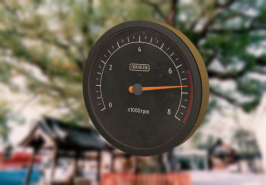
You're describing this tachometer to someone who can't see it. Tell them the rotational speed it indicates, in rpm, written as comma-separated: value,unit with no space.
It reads 6750,rpm
